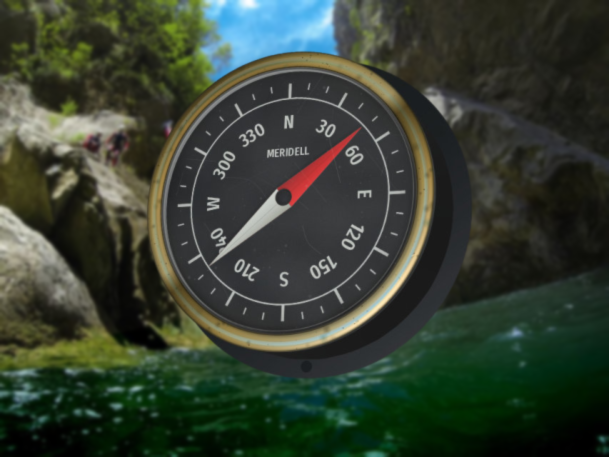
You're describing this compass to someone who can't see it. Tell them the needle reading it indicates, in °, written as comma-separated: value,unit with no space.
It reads 50,°
